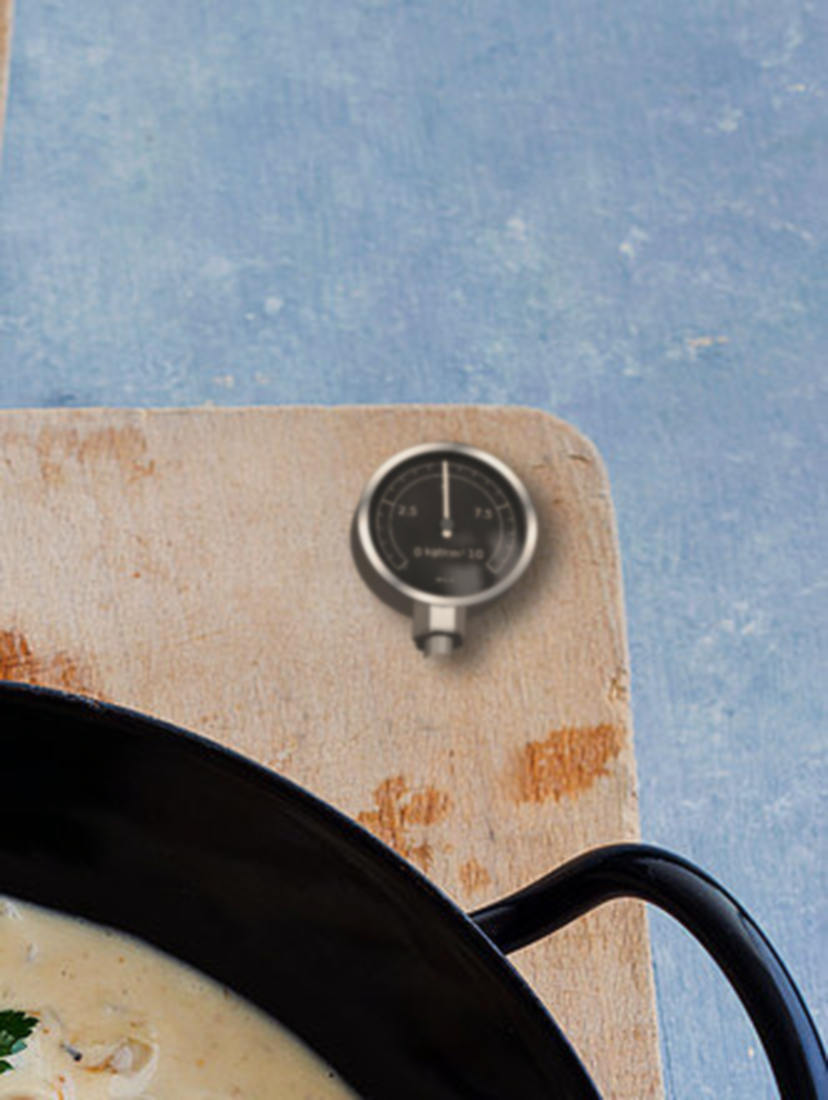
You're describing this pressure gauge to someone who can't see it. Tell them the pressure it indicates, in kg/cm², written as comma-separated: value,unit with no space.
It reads 5,kg/cm²
